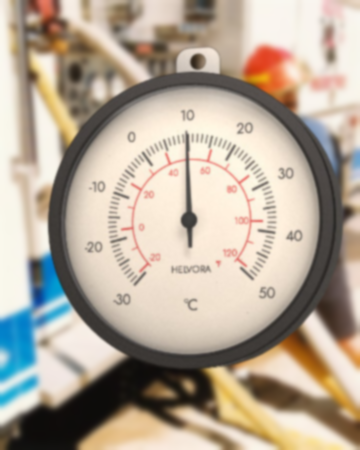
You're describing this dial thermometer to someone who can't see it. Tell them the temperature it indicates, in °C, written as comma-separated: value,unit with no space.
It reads 10,°C
